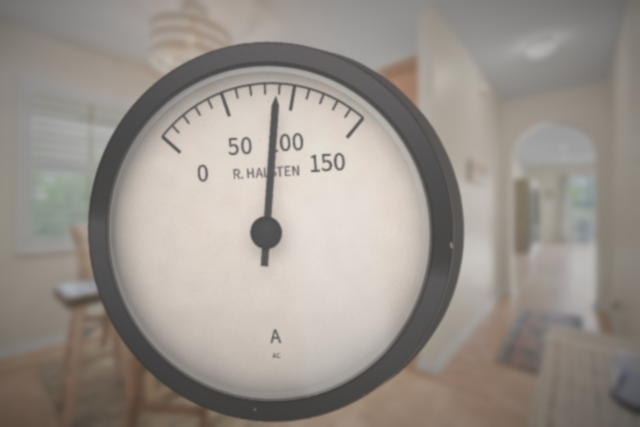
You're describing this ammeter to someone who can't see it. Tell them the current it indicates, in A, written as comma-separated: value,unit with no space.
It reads 90,A
